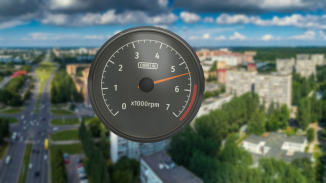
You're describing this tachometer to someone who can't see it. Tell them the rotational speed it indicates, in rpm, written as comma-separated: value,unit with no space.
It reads 5400,rpm
